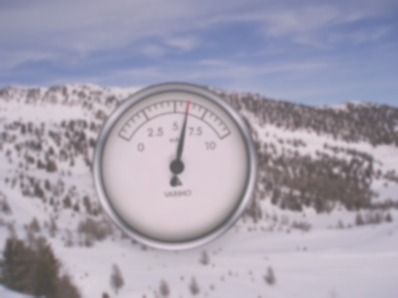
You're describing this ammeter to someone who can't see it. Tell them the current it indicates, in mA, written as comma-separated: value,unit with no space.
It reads 6,mA
